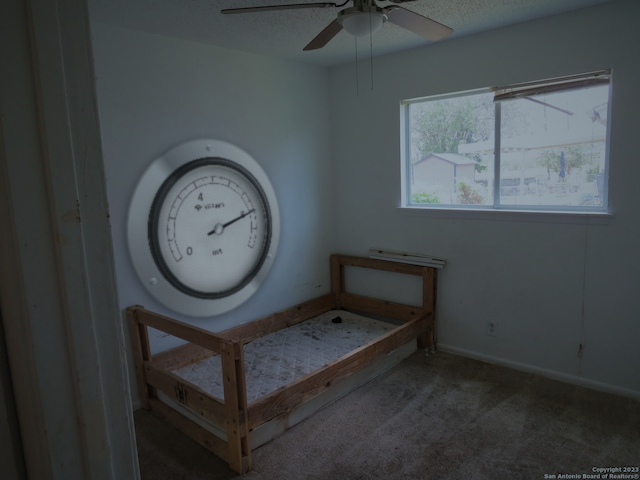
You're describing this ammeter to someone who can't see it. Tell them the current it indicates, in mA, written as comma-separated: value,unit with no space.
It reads 8,mA
